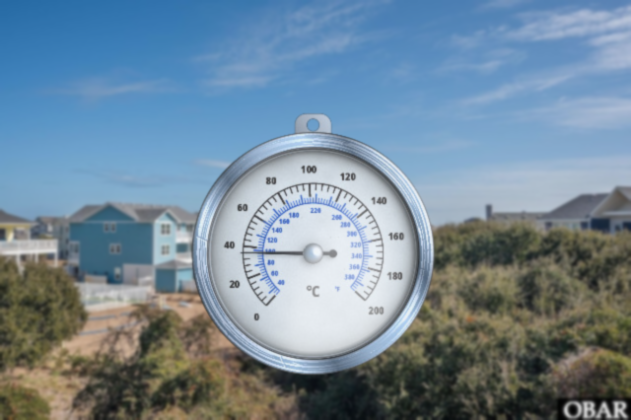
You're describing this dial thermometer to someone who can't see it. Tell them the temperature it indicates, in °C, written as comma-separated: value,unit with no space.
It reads 36,°C
